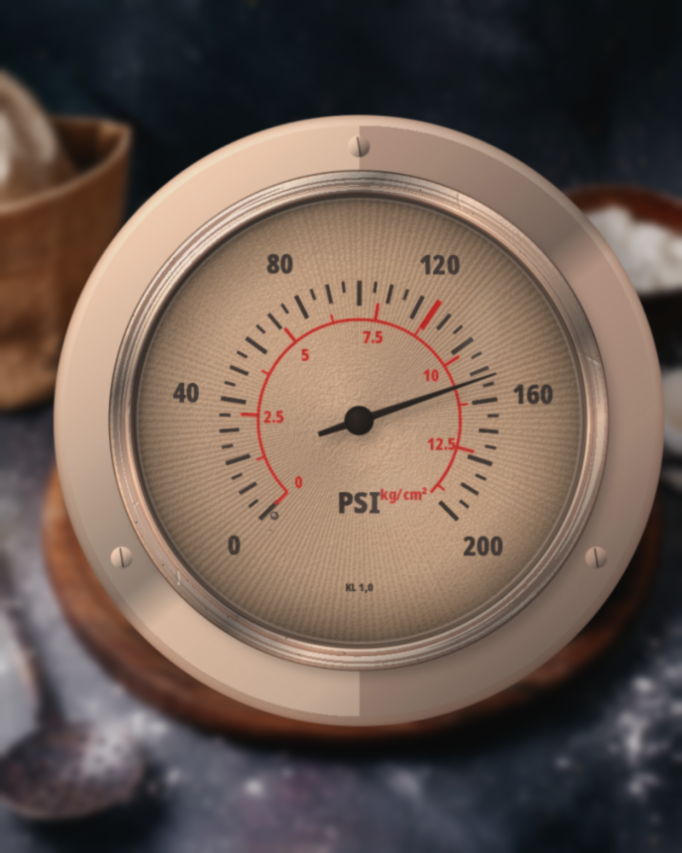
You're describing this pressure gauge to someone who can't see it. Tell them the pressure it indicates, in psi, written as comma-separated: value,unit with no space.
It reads 152.5,psi
